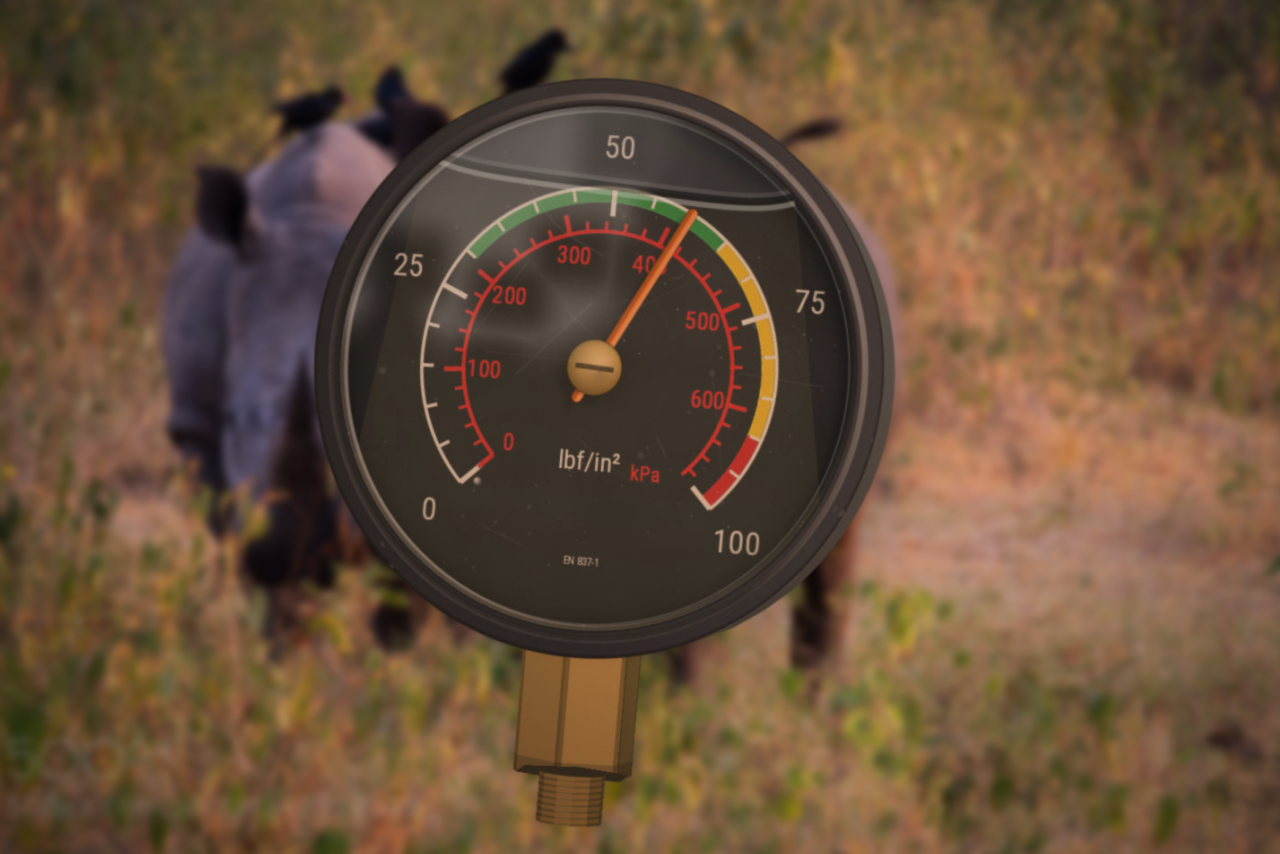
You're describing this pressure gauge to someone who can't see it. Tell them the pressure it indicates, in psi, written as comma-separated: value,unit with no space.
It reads 60,psi
